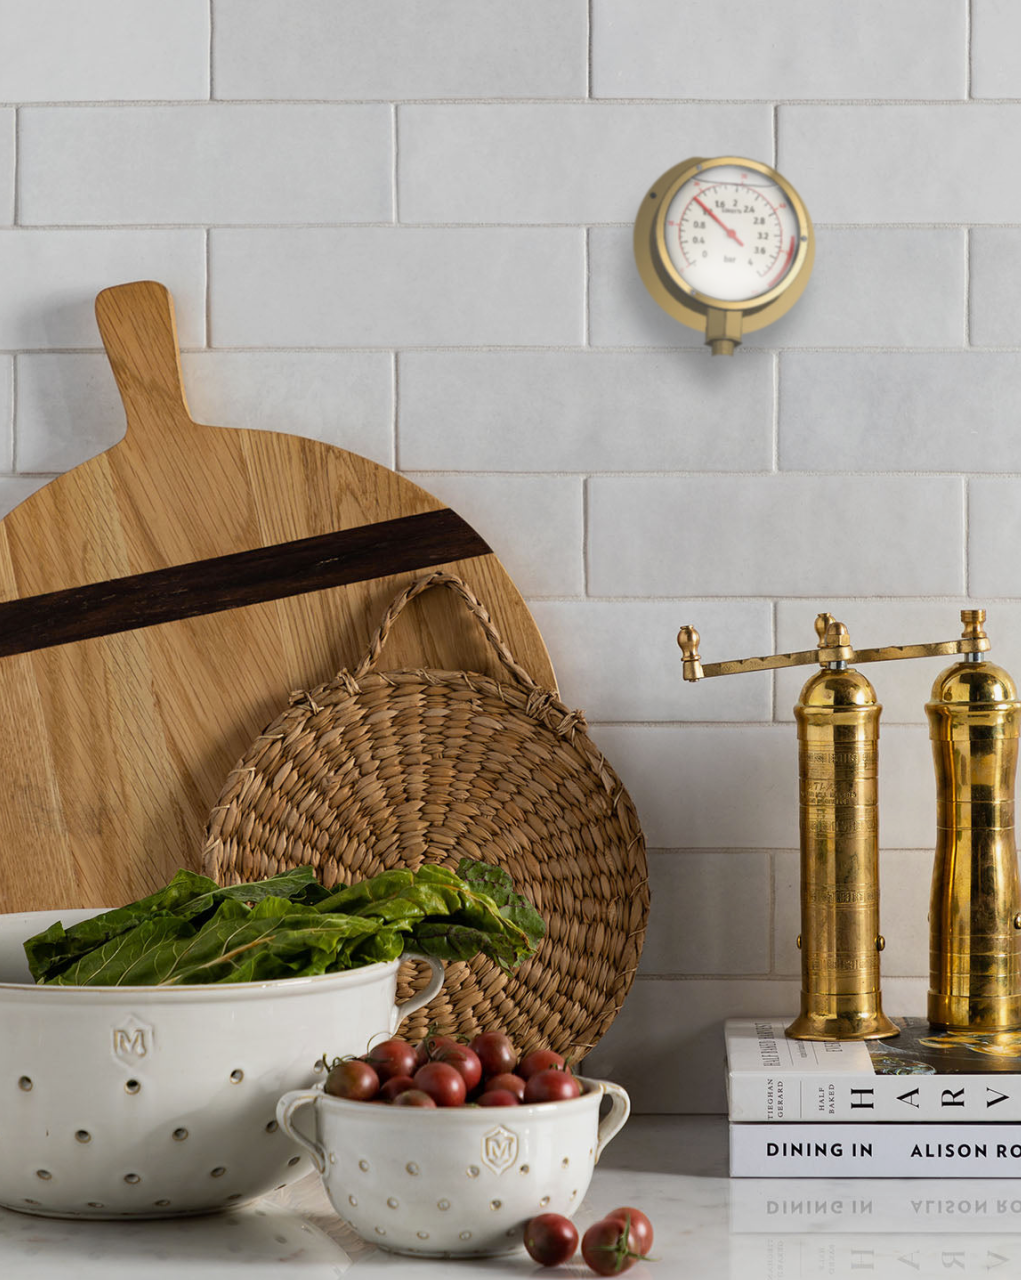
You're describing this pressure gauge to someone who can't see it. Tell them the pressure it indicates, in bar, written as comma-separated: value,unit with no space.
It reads 1.2,bar
